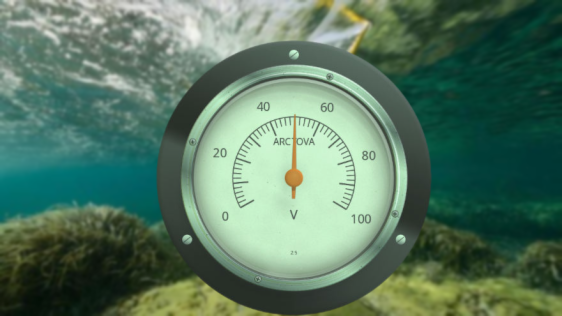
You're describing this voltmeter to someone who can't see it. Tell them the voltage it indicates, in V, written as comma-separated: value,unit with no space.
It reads 50,V
